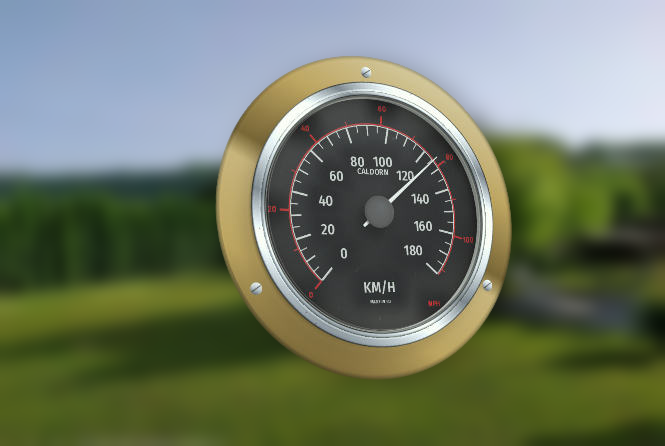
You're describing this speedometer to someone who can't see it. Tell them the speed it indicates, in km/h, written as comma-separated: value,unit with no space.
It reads 125,km/h
